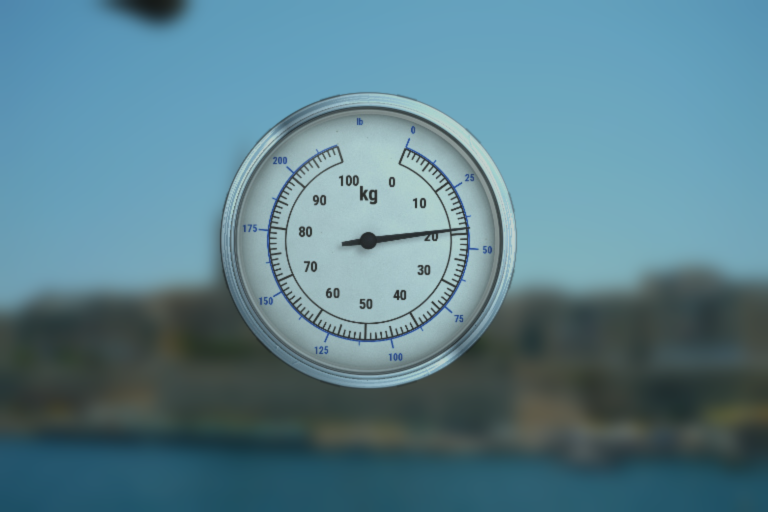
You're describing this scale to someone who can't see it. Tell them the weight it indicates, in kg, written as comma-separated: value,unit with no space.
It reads 19,kg
